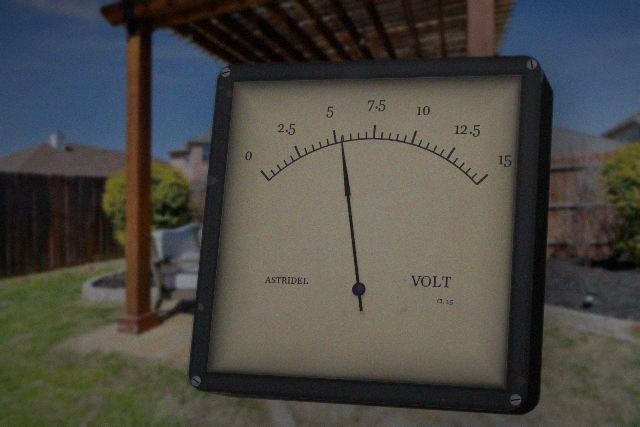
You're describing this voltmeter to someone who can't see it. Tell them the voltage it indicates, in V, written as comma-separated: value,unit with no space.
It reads 5.5,V
